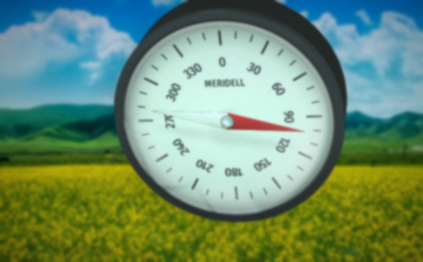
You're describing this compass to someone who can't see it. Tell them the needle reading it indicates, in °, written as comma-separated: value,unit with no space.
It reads 100,°
